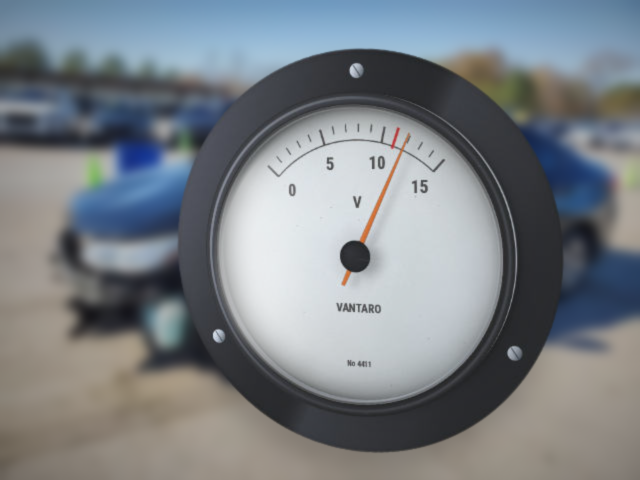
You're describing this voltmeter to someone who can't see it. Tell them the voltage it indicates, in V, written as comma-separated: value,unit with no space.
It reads 12,V
